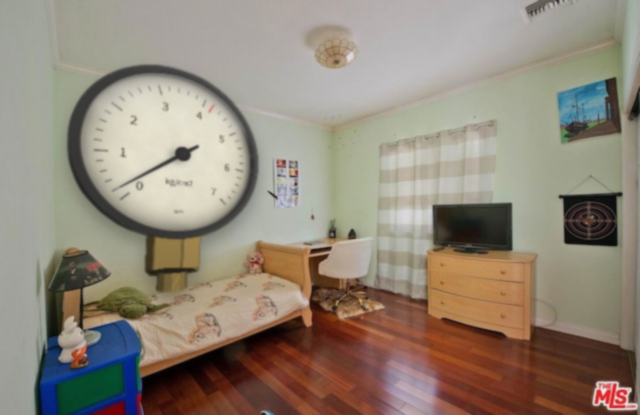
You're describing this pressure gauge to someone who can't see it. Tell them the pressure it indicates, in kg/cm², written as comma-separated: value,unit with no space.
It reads 0.2,kg/cm²
